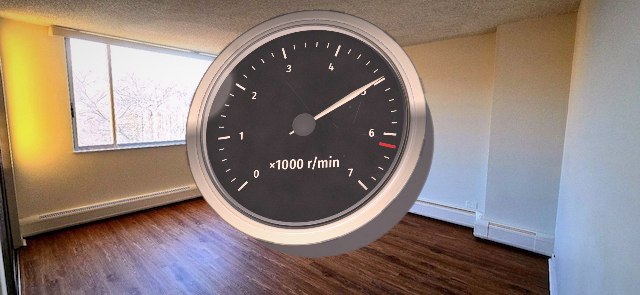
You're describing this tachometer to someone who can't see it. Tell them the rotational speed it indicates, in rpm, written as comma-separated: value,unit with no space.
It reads 5000,rpm
